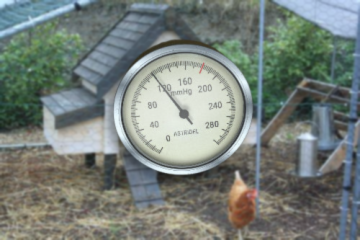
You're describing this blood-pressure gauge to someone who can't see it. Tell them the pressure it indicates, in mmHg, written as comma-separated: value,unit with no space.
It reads 120,mmHg
